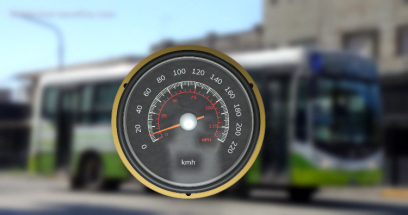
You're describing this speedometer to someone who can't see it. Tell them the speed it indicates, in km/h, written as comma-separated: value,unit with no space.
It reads 10,km/h
